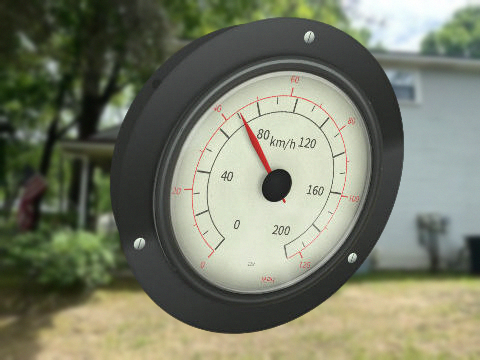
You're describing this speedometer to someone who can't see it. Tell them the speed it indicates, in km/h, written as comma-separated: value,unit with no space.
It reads 70,km/h
